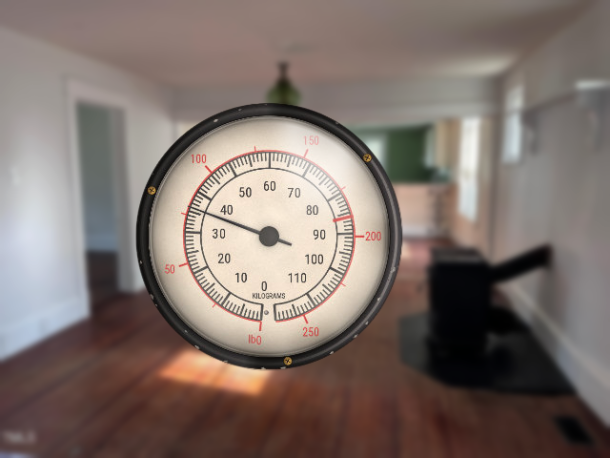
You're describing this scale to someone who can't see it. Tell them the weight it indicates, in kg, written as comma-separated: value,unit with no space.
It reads 36,kg
